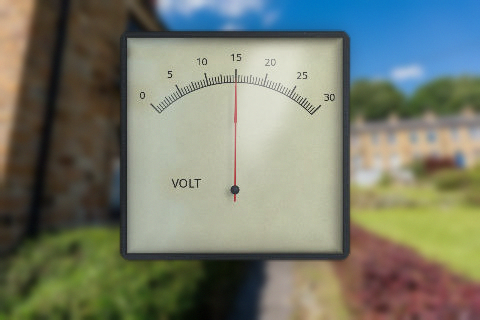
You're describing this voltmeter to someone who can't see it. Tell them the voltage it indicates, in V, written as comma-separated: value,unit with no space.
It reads 15,V
